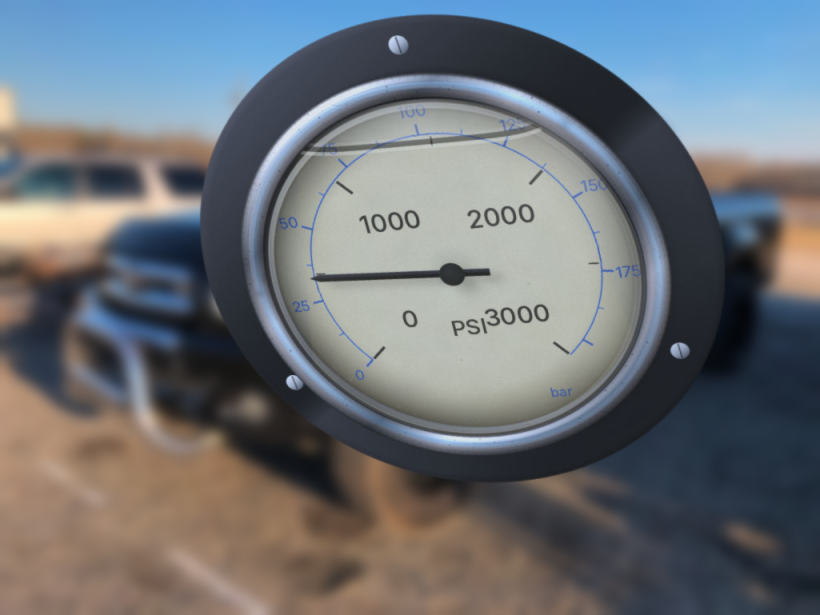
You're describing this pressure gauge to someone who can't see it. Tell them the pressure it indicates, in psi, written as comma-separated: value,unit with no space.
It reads 500,psi
